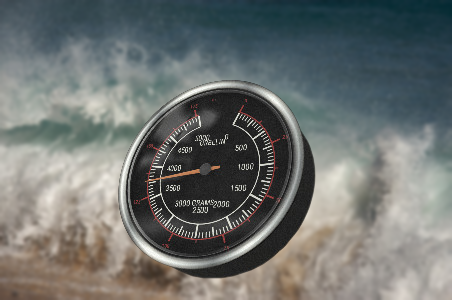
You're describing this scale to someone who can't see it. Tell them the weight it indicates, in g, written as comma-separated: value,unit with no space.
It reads 3750,g
